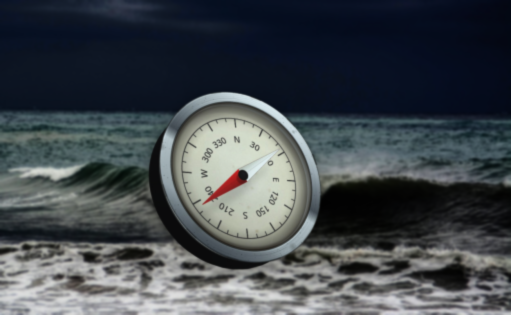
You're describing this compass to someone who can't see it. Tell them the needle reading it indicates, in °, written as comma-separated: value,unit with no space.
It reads 235,°
